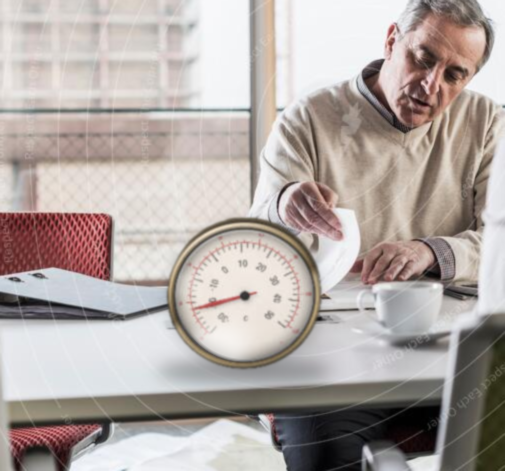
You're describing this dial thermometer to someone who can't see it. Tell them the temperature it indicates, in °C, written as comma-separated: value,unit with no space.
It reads -20,°C
